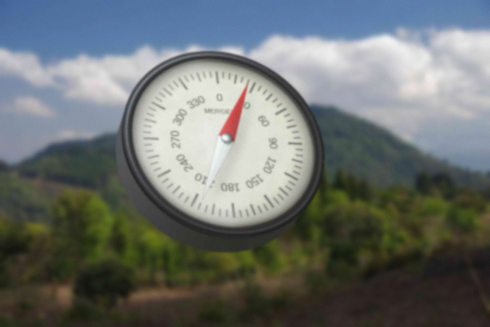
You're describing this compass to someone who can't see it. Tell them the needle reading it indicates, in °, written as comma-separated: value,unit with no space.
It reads 25,°
